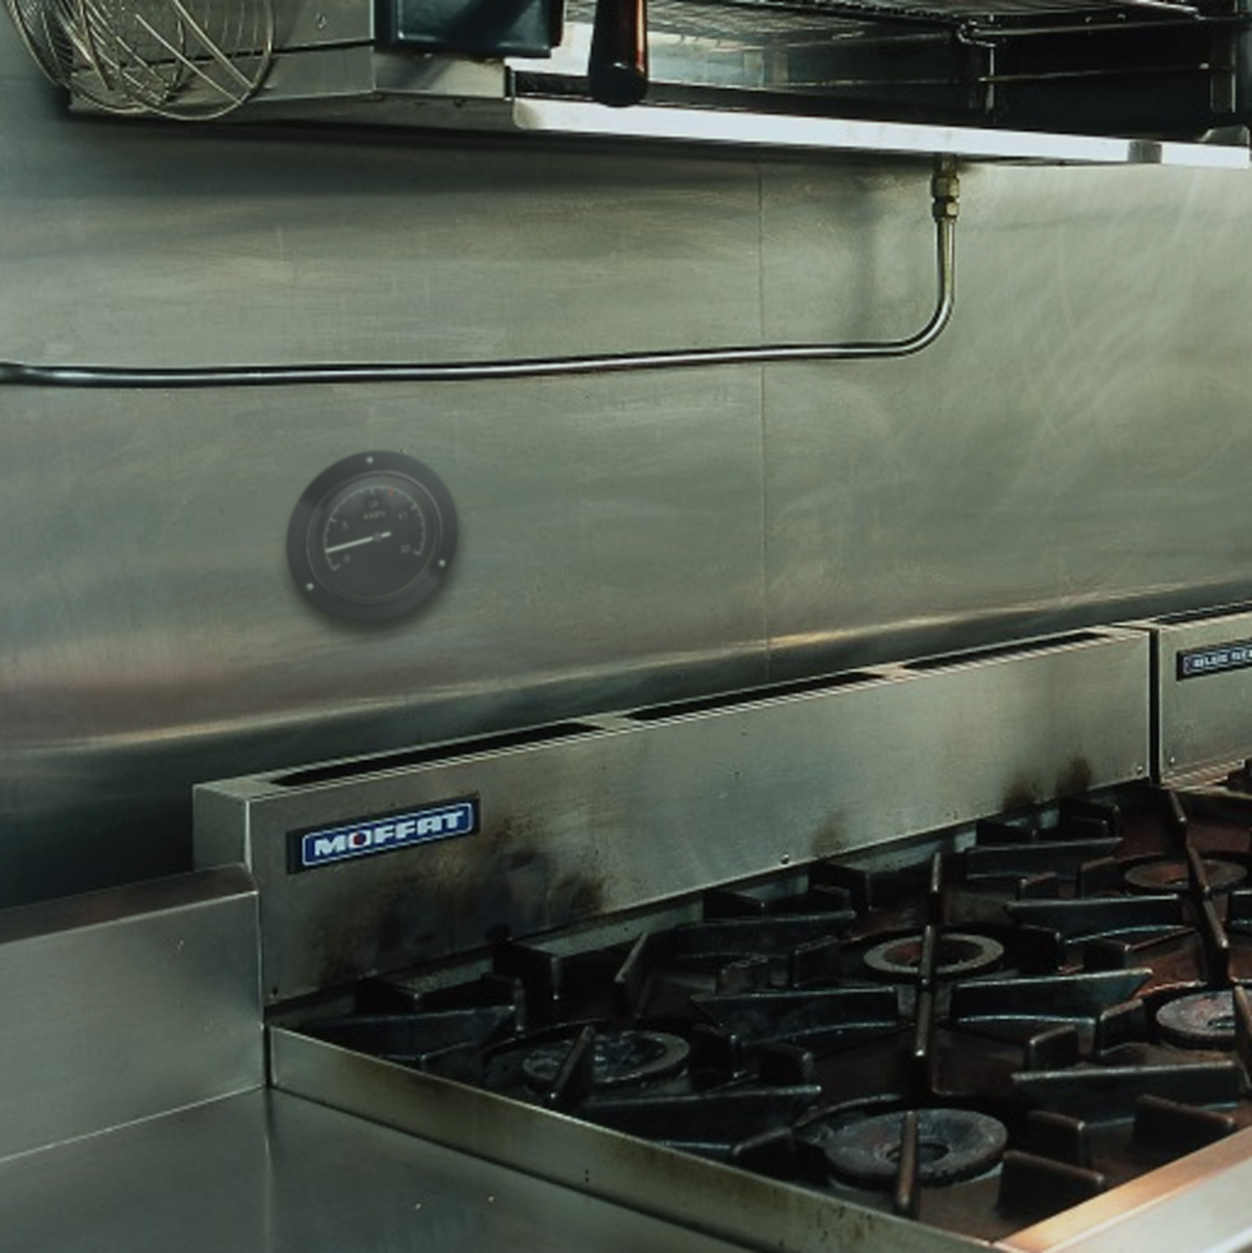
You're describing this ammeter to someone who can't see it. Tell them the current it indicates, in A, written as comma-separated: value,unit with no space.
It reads 2,A
